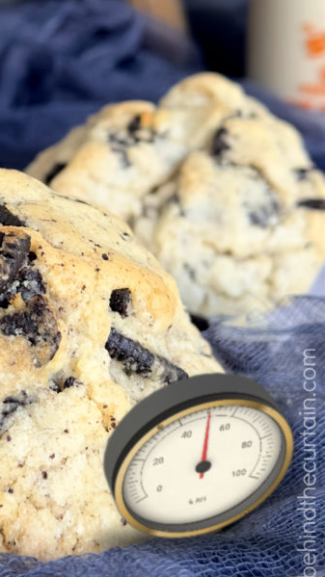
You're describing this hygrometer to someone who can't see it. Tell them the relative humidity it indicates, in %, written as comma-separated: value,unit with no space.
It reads 50,%
